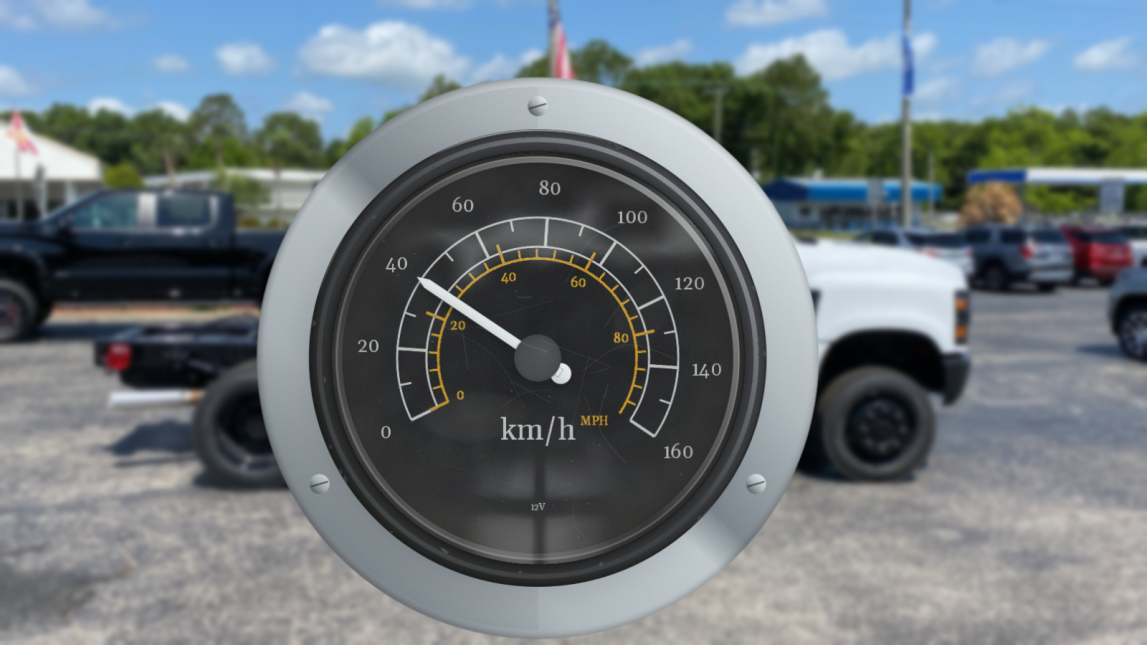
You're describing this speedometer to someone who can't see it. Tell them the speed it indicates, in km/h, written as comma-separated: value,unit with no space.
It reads 40,km/h
